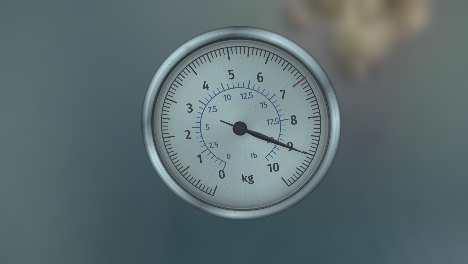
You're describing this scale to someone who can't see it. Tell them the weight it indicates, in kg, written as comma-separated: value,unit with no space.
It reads 9,kg
